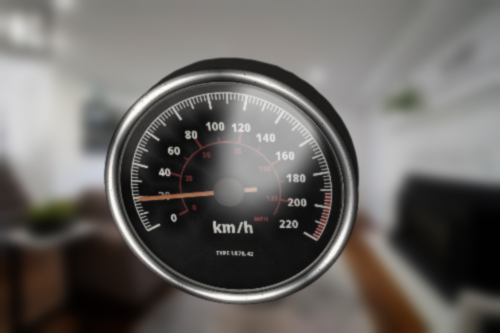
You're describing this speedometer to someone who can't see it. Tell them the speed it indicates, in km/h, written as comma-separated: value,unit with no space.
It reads 20,km/h
